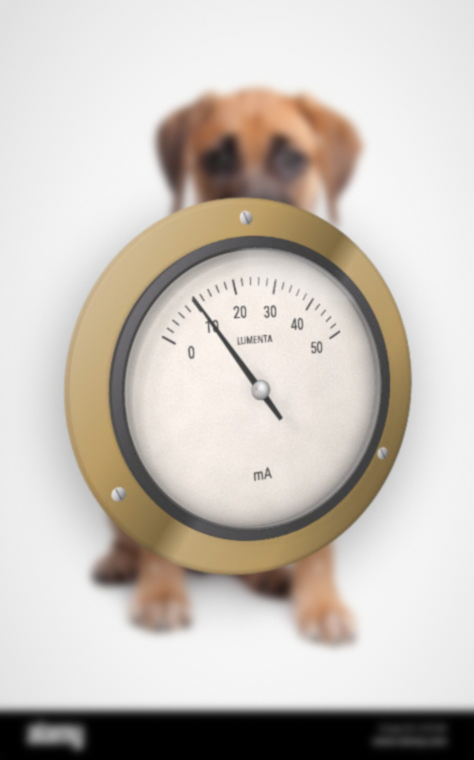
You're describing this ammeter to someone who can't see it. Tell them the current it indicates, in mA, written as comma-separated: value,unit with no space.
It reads 10,mA
